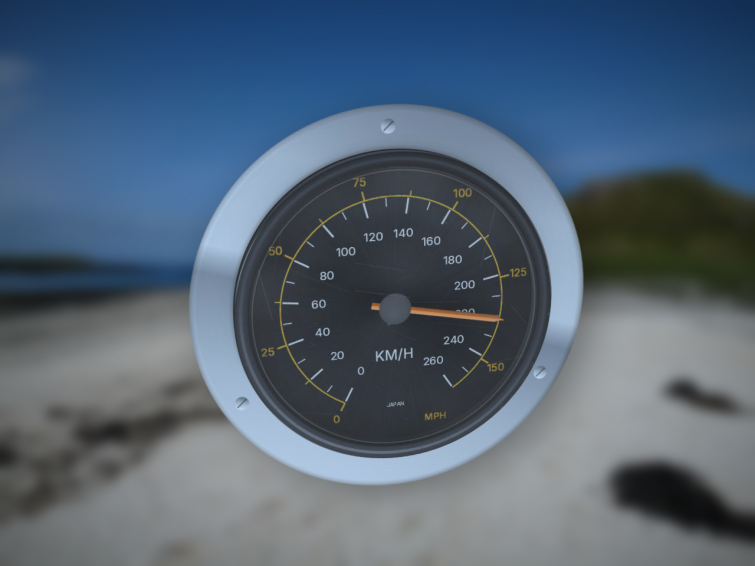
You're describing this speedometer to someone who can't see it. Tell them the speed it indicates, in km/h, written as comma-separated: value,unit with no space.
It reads 220,km/h
